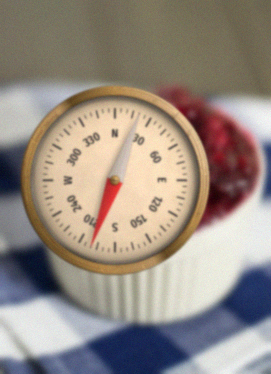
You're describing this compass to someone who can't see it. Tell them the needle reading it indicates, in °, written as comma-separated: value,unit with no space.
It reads 200,°
